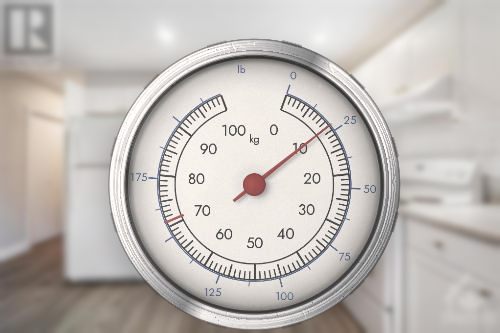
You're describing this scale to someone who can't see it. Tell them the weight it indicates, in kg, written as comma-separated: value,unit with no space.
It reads 10,kg
